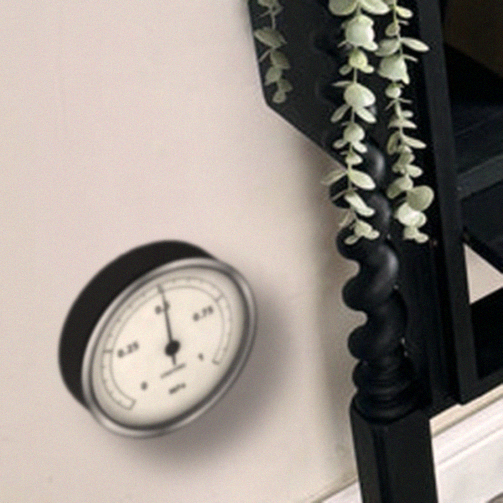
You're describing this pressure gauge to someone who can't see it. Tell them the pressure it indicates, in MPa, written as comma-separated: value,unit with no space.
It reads 0.5,MPa
